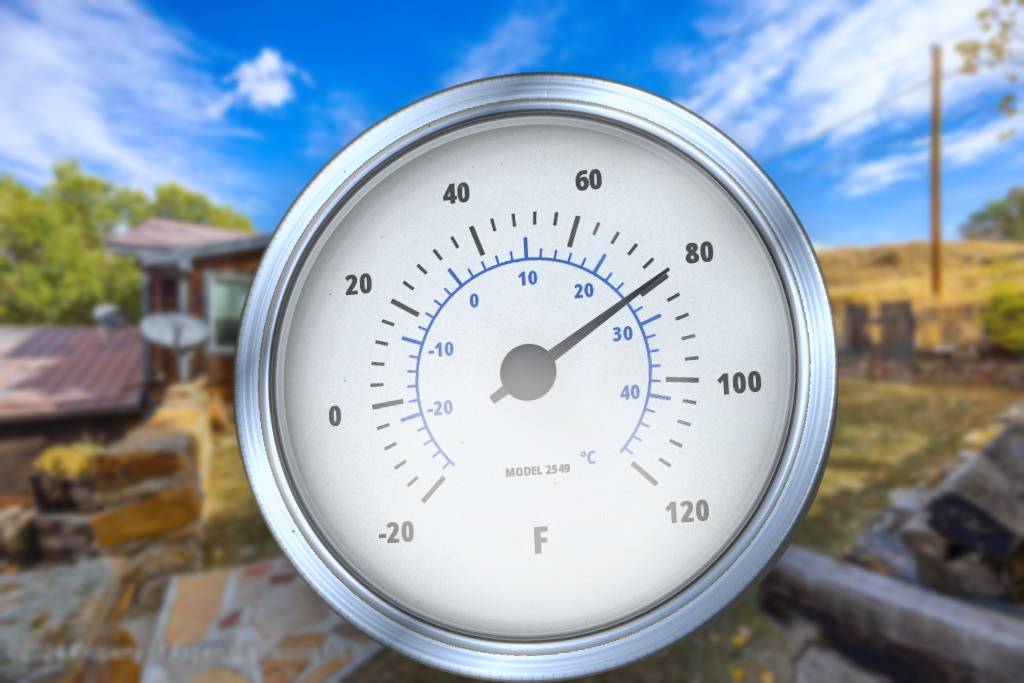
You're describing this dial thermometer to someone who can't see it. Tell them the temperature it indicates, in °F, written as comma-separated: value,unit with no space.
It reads 80,°F
